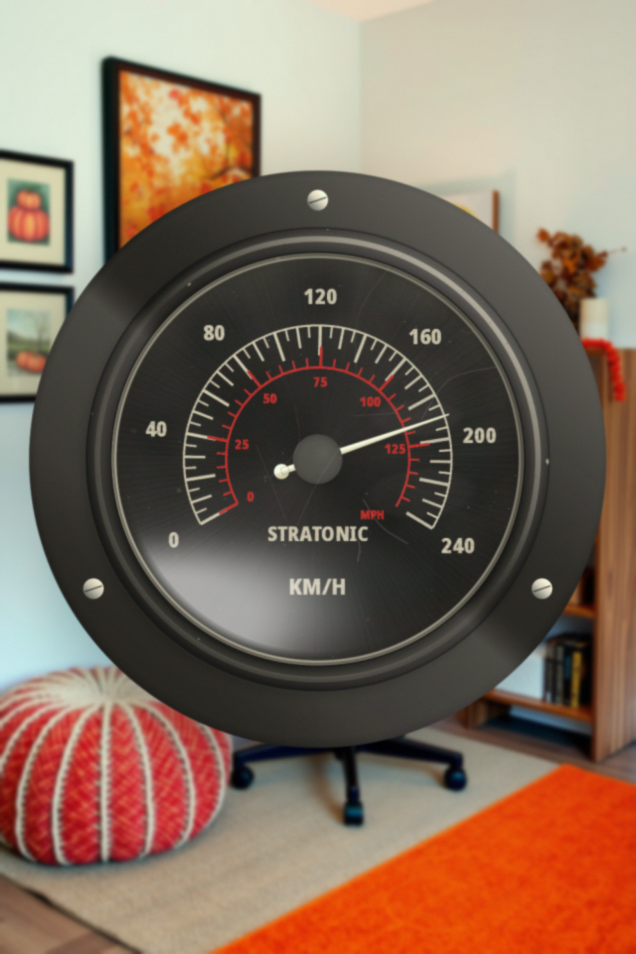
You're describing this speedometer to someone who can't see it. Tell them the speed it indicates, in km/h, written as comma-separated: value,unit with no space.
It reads 190,km/h
